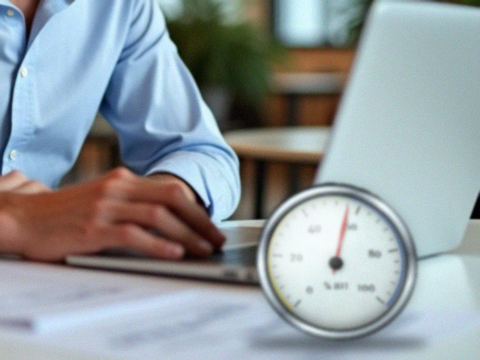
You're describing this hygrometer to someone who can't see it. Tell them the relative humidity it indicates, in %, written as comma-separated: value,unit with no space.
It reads 56,%
